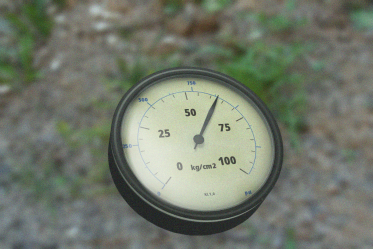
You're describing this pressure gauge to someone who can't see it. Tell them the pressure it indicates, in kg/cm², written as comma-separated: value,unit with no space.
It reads 62.5,kg/cm²
